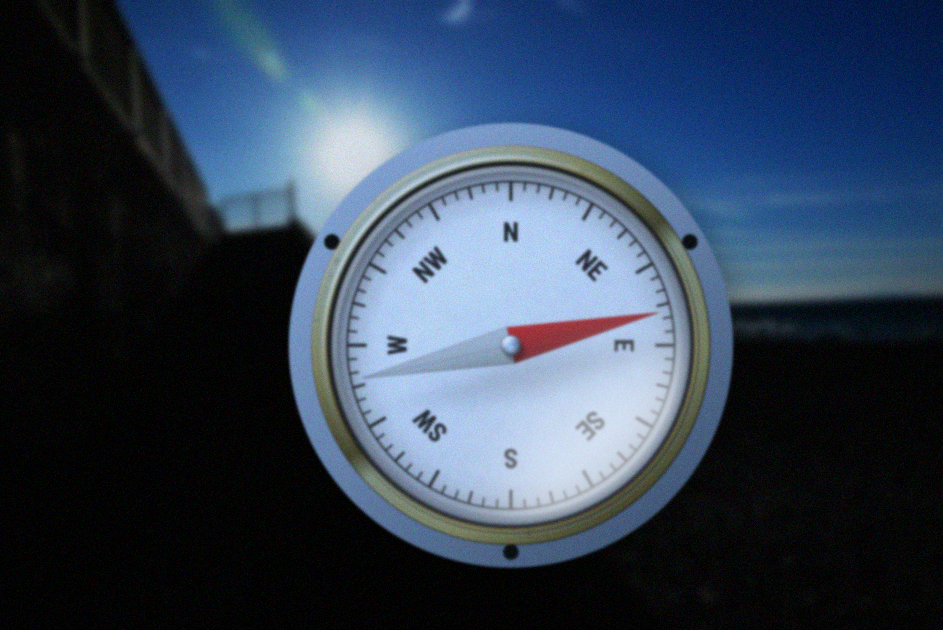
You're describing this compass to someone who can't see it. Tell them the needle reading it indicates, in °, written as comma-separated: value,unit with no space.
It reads 77.5,°
